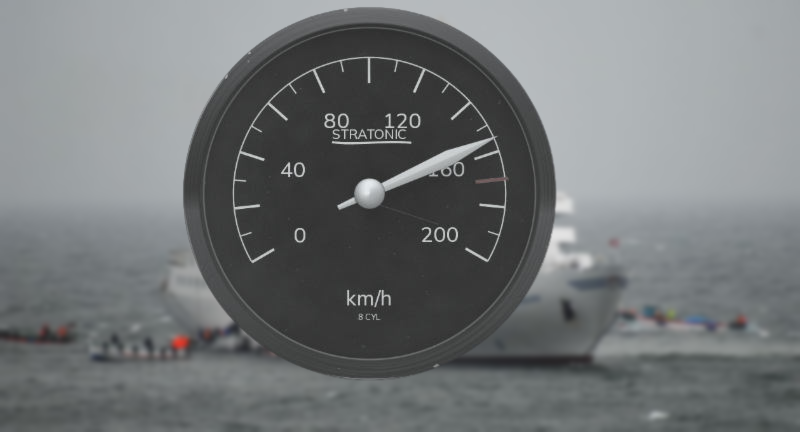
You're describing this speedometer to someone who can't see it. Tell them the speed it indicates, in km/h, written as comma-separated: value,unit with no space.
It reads 155,km/h
